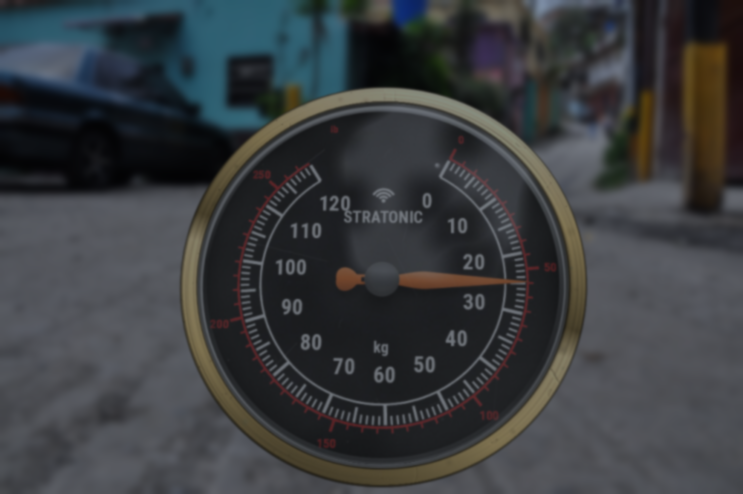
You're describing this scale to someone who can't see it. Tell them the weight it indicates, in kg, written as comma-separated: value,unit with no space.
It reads 25,kg
